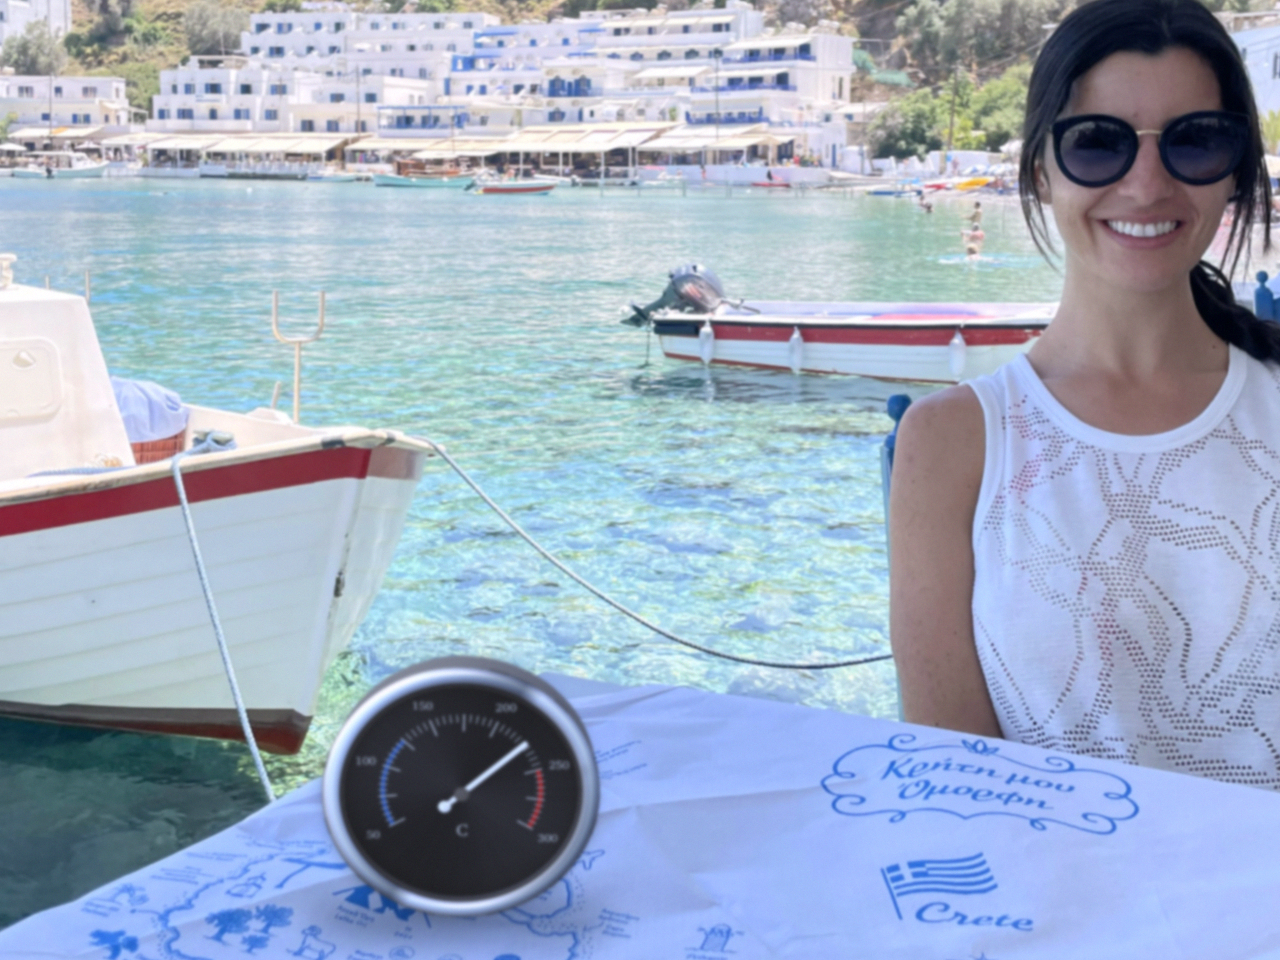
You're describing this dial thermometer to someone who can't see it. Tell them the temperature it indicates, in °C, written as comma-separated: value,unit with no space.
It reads 225,°C
